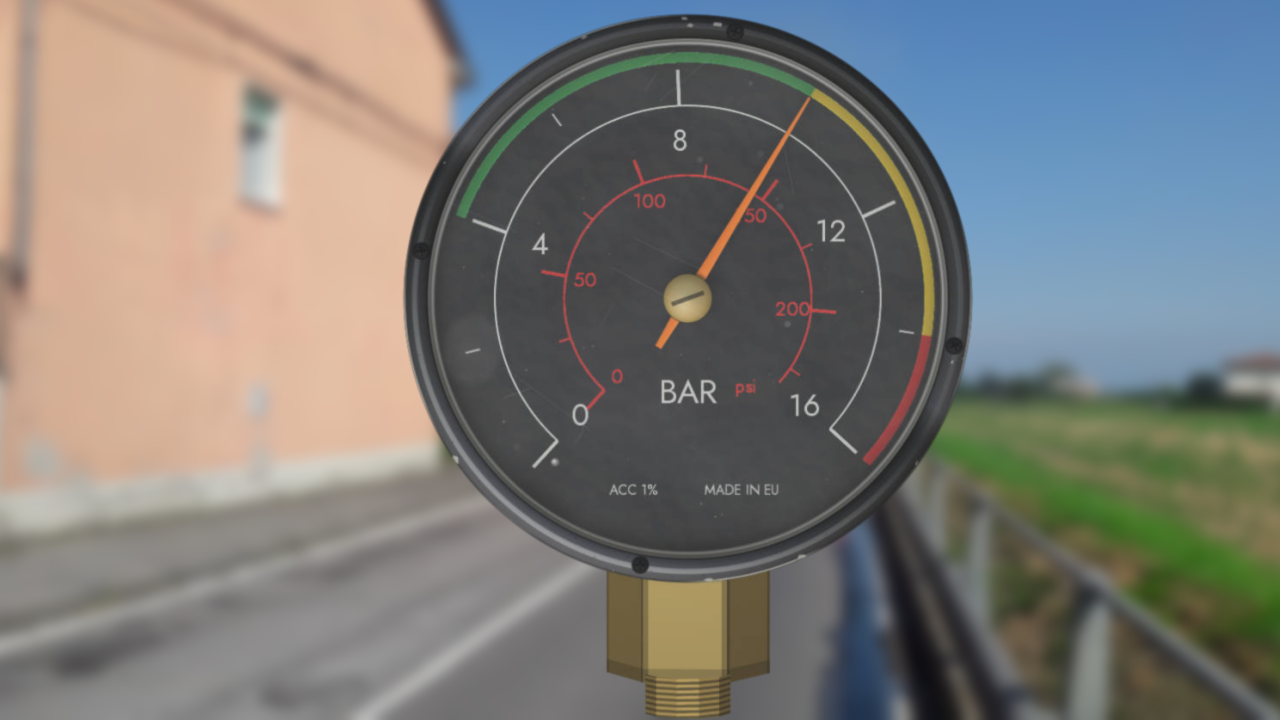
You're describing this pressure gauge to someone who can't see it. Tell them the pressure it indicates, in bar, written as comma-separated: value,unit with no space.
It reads 10,bar
